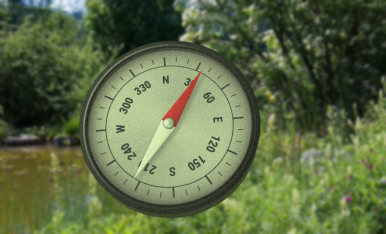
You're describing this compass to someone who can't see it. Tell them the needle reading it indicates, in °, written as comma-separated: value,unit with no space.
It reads 35,°
